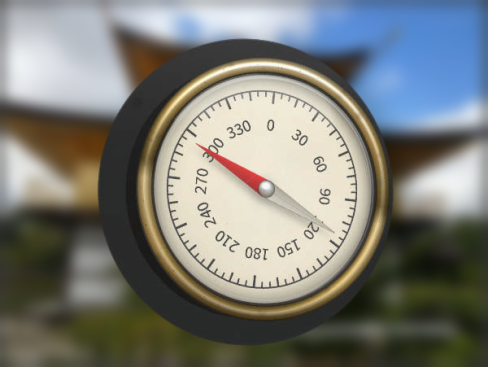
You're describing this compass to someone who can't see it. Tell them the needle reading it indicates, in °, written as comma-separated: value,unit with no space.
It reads 295,°
